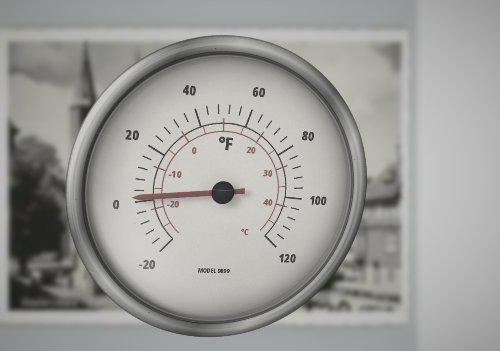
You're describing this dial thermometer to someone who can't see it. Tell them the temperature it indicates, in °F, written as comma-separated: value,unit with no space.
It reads 2,°F
